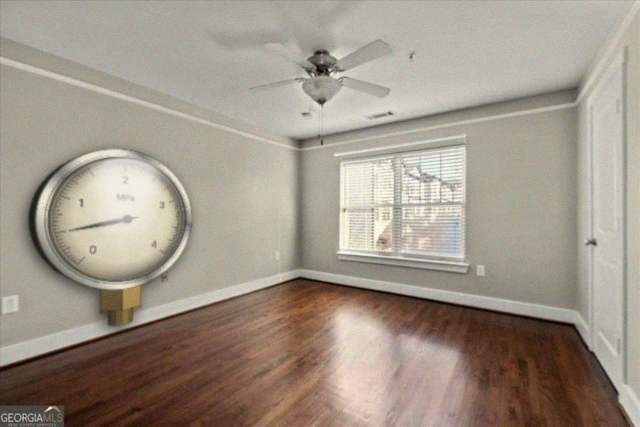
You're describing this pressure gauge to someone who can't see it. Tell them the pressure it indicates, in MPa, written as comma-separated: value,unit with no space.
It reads 0.5,MPa
